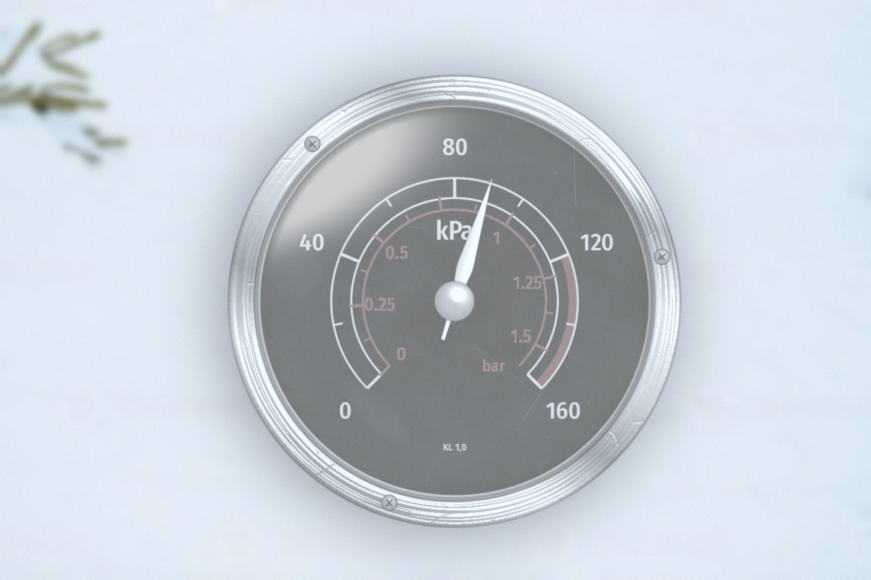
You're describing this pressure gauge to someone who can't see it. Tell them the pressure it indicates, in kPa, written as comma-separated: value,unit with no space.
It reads 90,kPa
